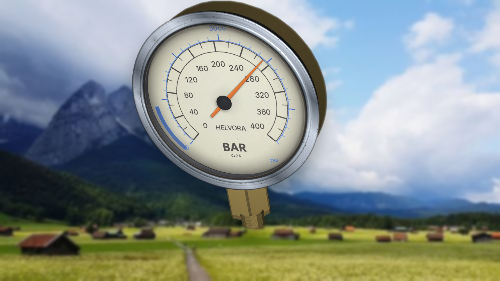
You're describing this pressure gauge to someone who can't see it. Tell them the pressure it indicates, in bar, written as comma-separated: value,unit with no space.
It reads 270,bar
